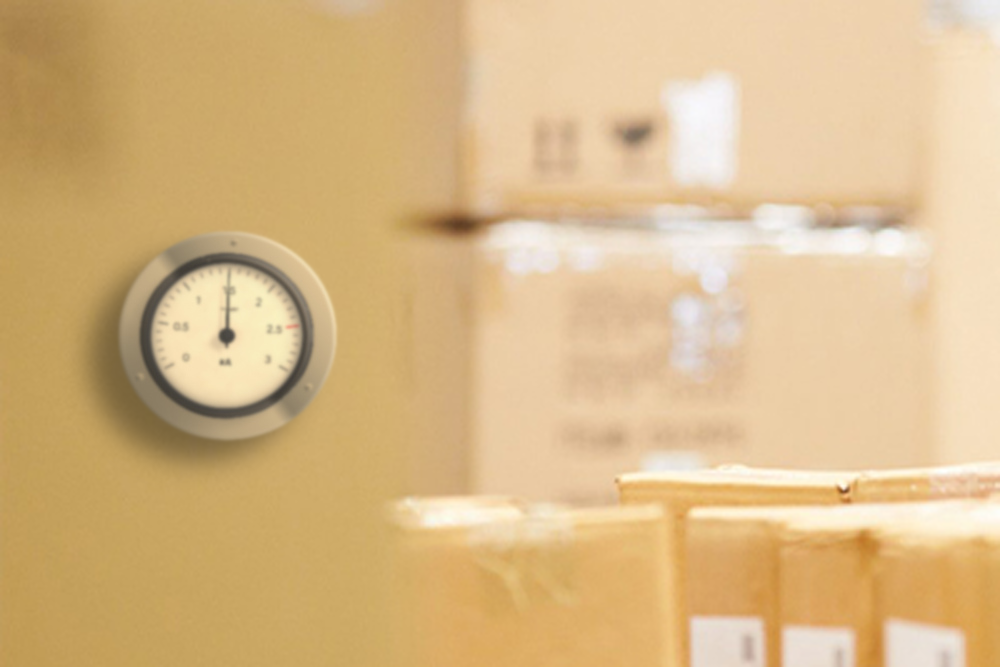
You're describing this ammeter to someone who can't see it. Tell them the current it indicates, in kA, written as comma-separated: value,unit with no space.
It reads 1.5,kA
